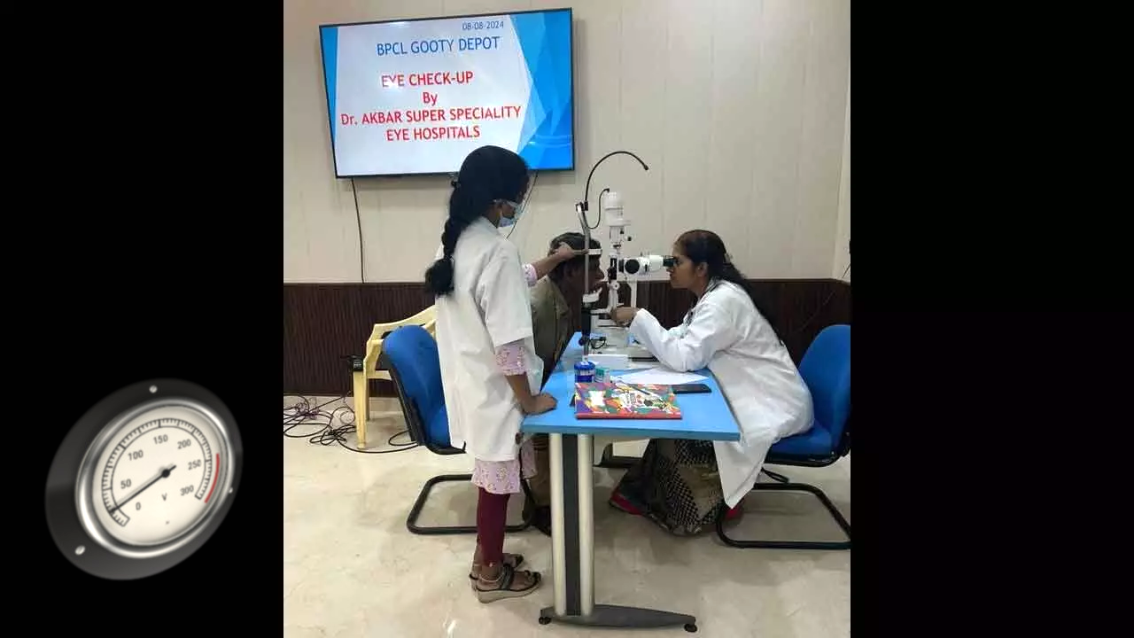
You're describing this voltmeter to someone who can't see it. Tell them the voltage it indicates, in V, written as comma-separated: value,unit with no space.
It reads 25,V
